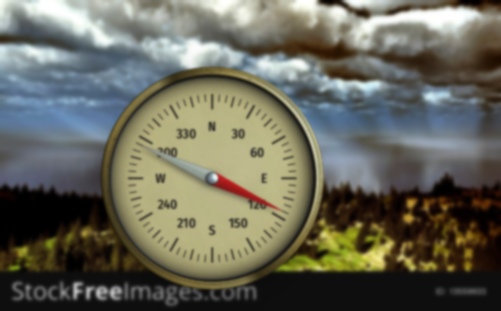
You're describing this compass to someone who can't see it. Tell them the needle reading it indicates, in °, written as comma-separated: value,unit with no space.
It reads 115,°
